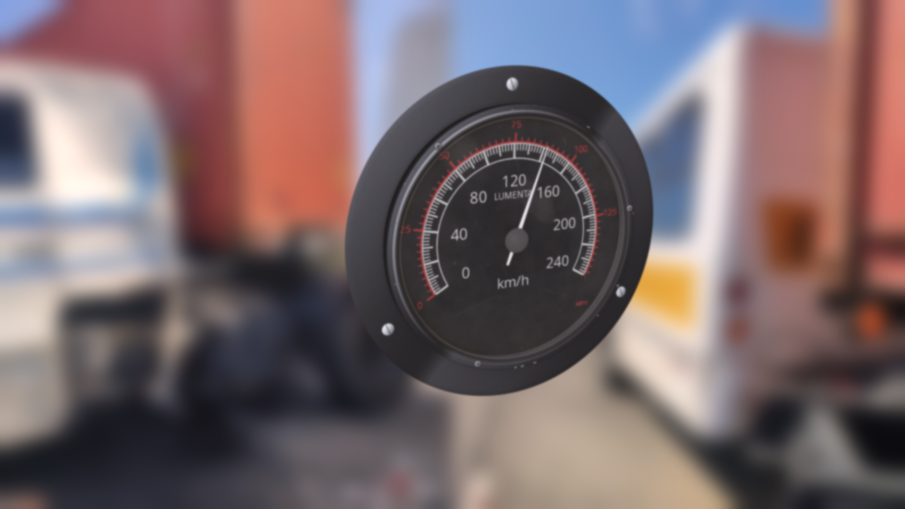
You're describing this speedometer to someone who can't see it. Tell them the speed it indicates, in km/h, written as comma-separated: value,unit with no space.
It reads 140,km/h
